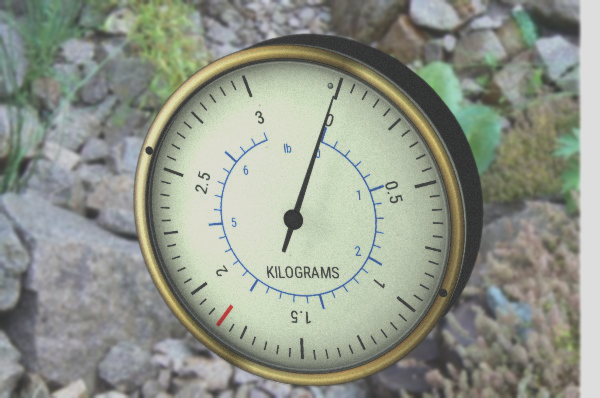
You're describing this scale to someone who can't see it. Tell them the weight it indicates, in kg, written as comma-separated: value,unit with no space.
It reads 0,kg
